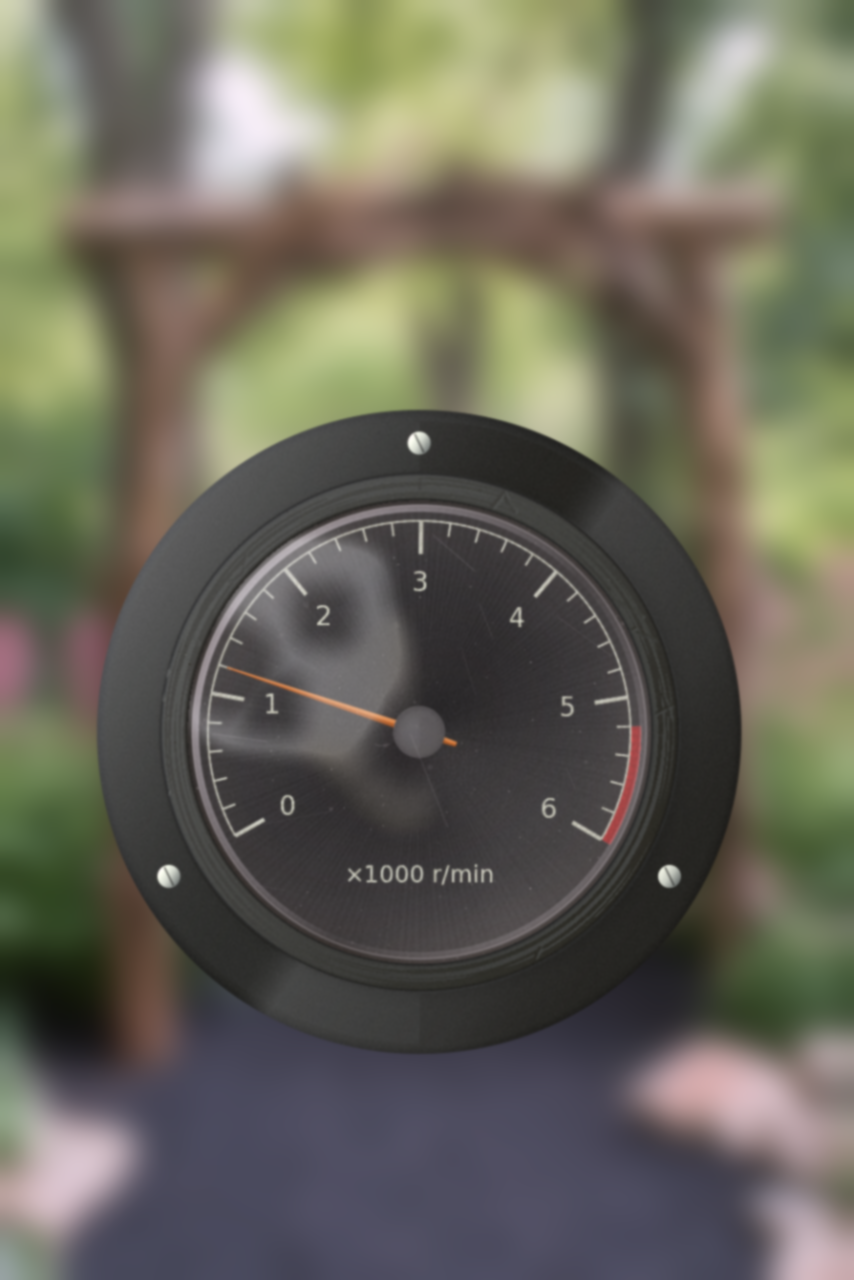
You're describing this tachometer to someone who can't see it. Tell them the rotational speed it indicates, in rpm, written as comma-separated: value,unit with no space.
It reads 1200,rpm
